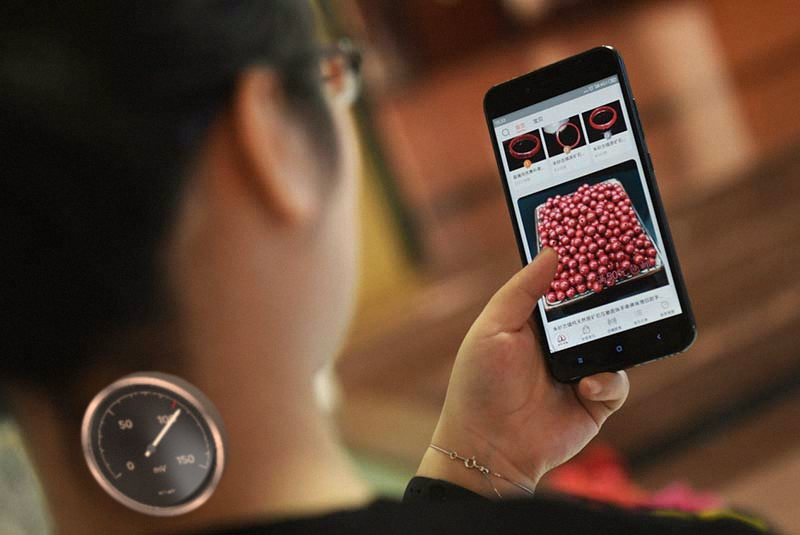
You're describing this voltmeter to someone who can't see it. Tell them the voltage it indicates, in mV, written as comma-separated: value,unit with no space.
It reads 105,mV
